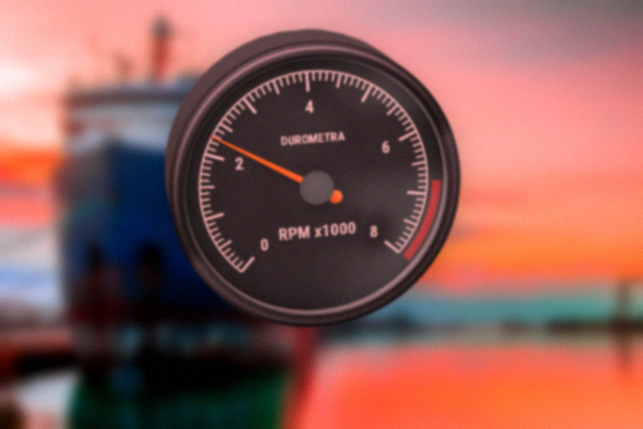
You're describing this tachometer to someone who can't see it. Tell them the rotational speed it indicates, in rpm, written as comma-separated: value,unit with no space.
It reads 2300,rpm
